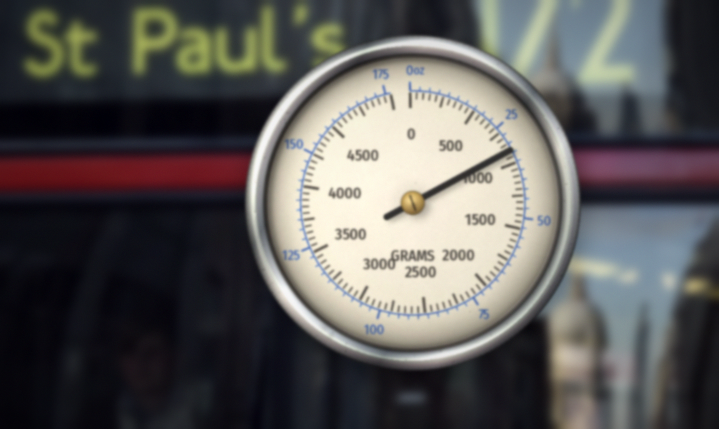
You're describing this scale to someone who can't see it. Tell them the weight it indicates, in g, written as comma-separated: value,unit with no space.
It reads 900,g
